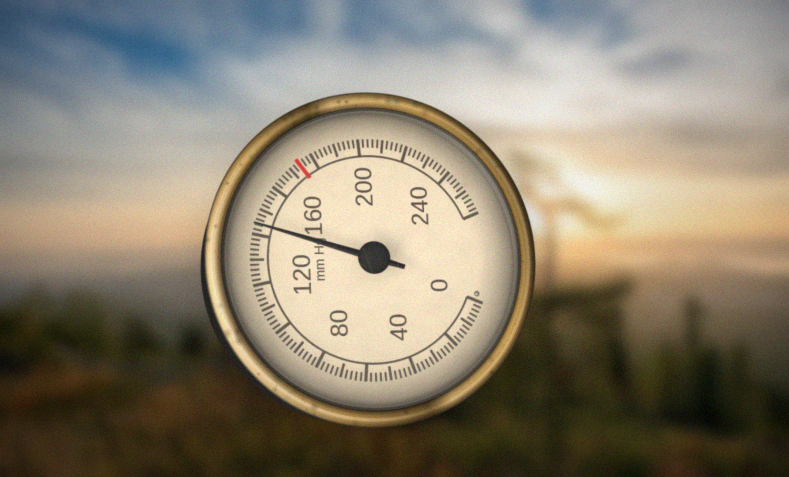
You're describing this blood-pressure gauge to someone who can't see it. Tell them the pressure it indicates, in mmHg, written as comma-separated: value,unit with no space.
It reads 144,mmHg
